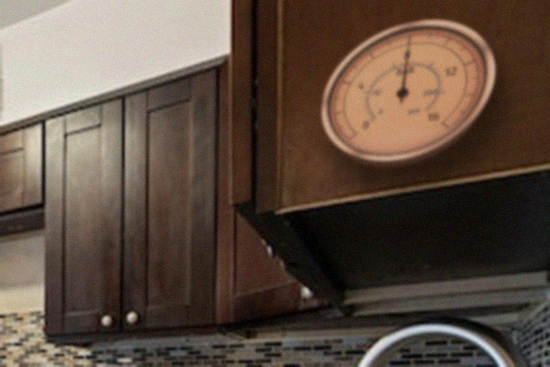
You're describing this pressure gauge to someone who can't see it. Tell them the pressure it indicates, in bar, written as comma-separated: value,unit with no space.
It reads 8,bar
